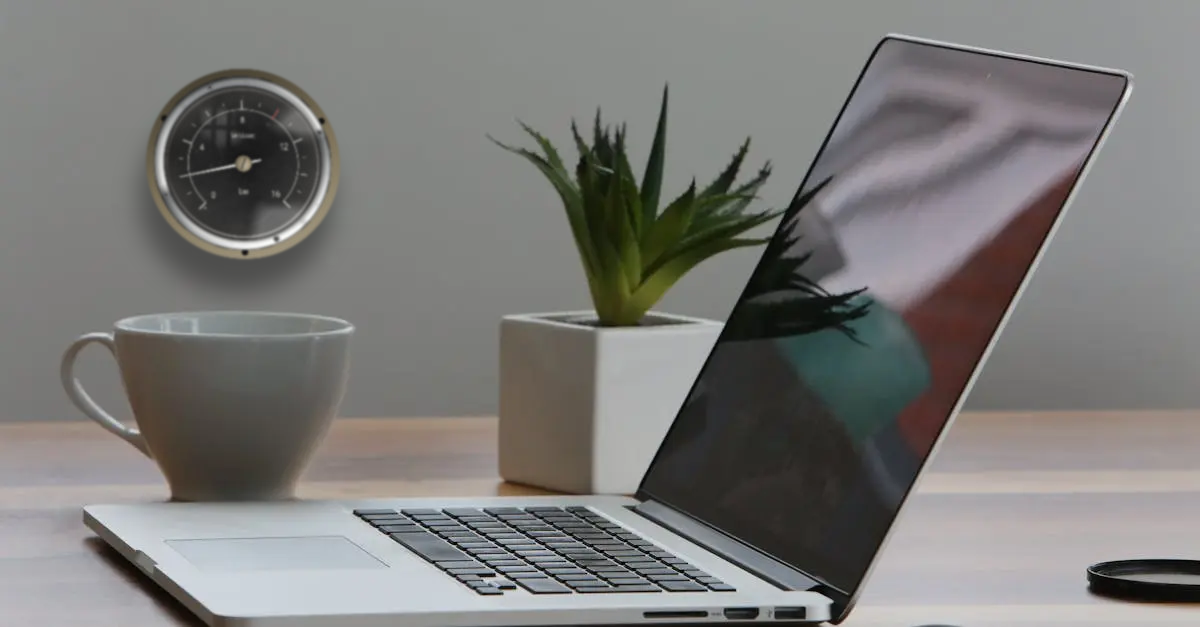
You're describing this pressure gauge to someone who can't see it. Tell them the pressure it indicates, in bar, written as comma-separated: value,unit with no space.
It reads 2,bar
